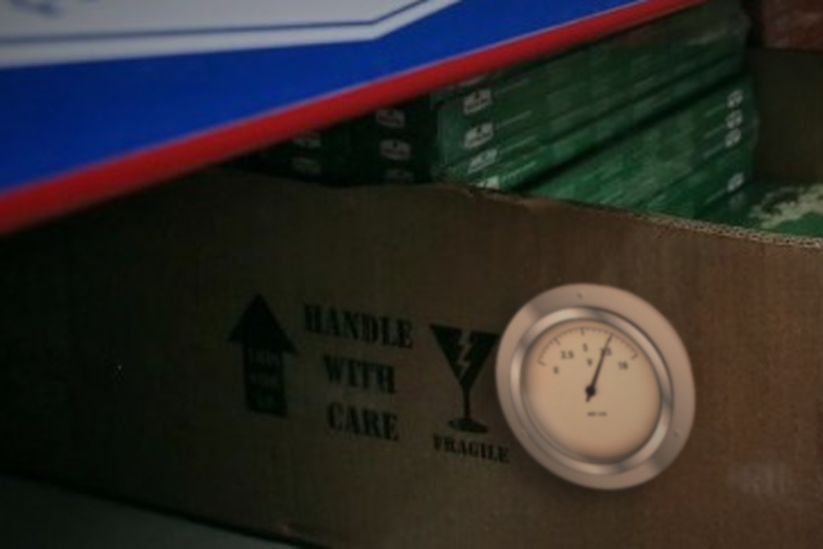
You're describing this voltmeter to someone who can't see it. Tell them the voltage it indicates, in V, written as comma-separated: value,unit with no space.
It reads 7.5,V
